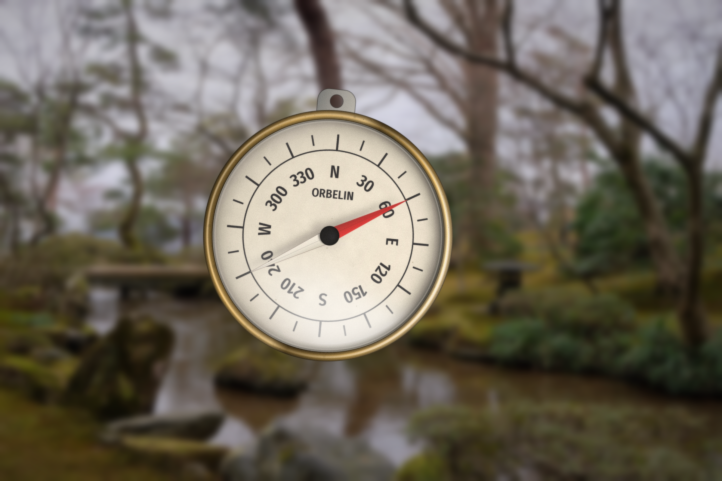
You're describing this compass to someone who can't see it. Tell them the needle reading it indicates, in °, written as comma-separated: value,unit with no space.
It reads 60,°
